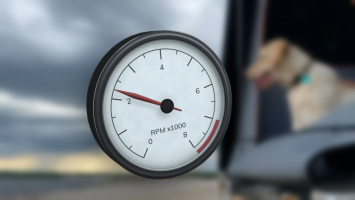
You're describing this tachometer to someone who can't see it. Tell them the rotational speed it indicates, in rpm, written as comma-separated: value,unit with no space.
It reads 2250,rpm
